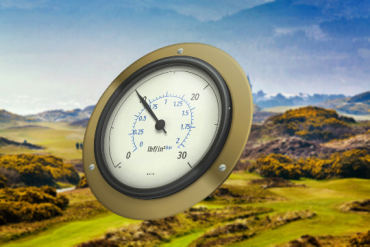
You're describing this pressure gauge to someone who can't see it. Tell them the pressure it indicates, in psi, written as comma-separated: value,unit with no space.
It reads 10,psi
